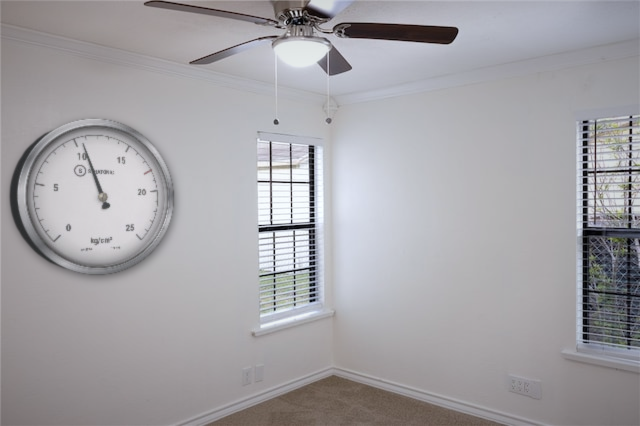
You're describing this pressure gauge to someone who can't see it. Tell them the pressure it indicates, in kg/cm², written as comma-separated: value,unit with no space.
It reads 10.5,kg/cm²
